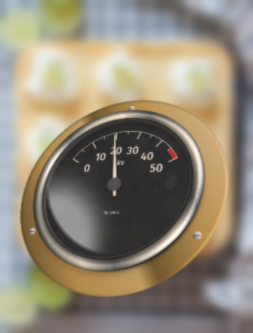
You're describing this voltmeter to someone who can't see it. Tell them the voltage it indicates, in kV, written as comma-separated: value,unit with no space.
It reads 20,kV
